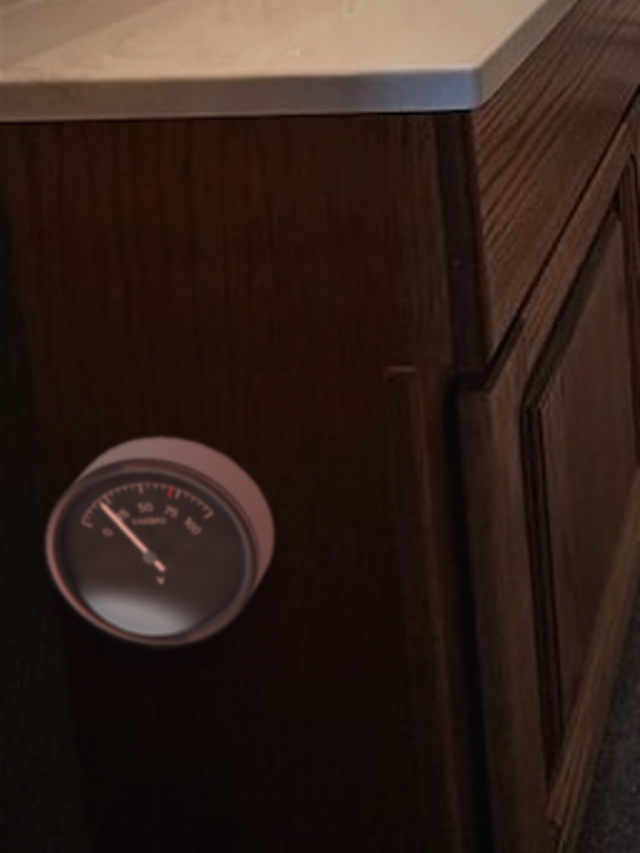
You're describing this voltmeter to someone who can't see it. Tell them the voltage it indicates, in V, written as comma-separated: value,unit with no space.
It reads 25,V
